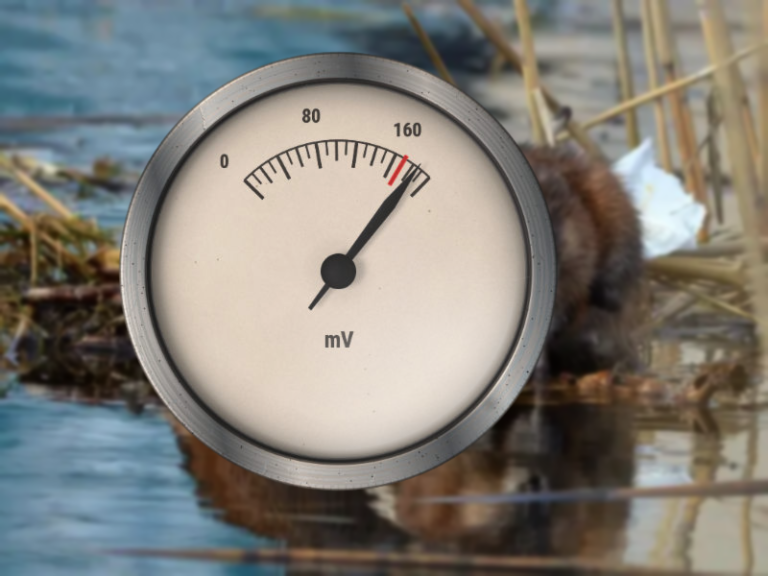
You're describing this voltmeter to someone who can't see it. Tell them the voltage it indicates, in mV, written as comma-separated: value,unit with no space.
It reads 185,mV
